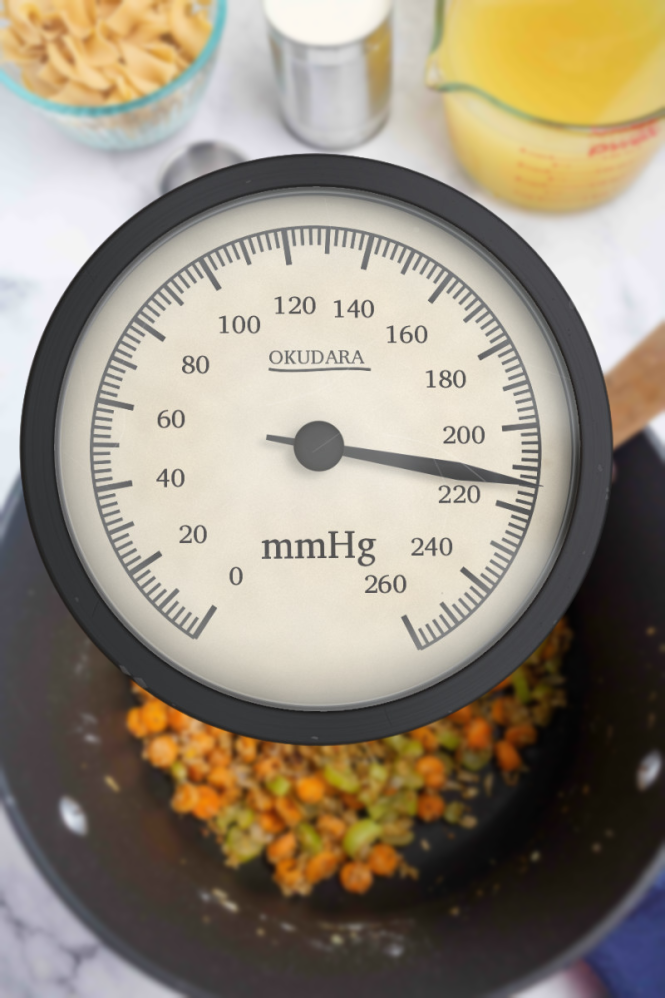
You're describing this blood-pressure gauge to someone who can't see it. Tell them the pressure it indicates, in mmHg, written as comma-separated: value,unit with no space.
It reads 214,mmHg
